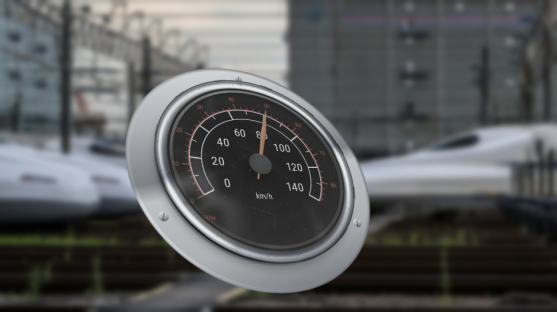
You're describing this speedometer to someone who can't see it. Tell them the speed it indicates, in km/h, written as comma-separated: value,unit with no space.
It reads 80,km/h
